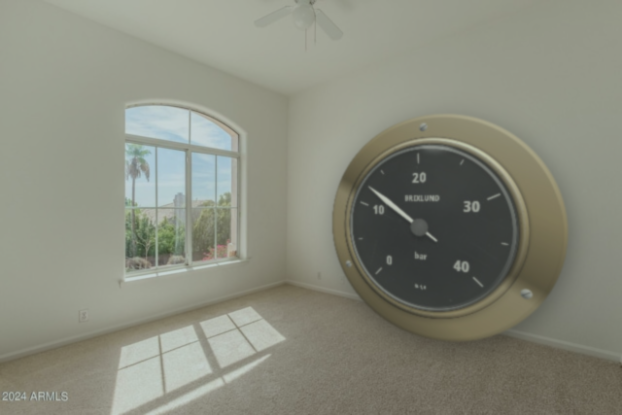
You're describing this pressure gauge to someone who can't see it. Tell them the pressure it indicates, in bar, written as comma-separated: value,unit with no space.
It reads 12.5,bar
